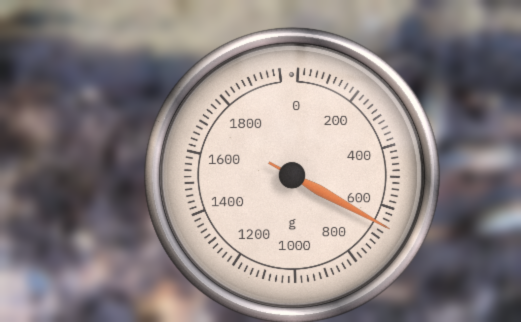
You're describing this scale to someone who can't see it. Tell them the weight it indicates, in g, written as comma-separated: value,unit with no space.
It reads 660,g
